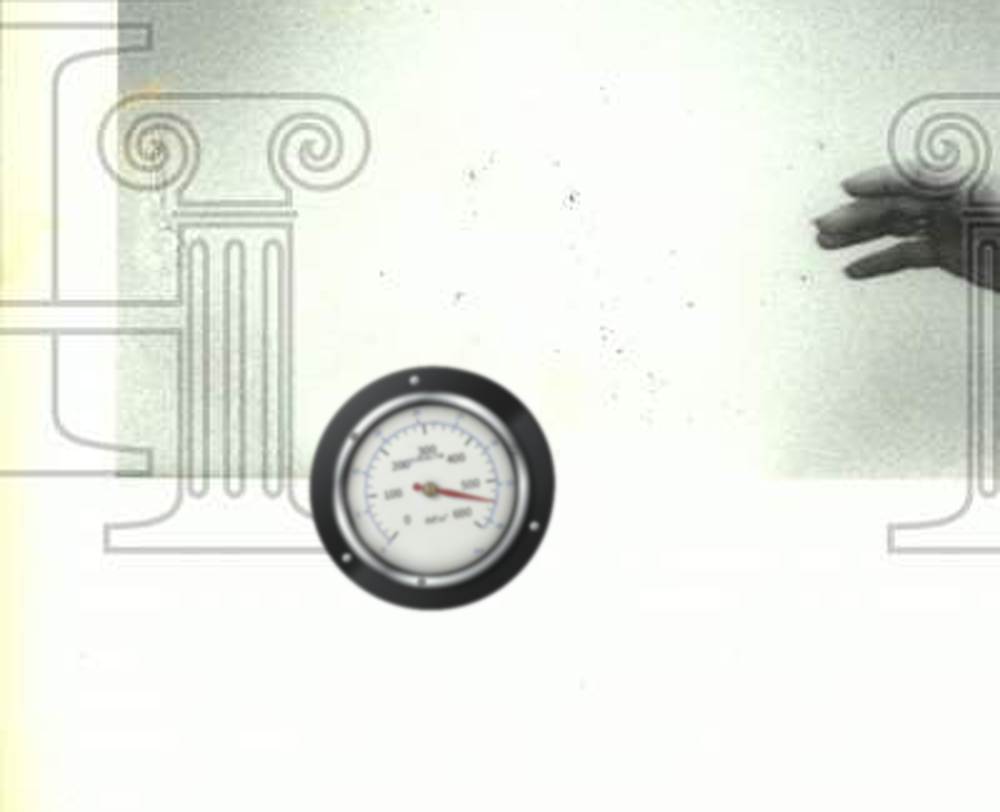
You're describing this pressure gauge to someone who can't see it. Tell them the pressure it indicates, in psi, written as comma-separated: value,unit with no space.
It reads 540,psi
